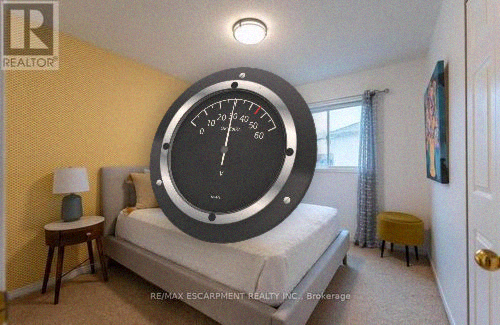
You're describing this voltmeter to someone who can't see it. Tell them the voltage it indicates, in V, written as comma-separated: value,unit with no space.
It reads 30,V
